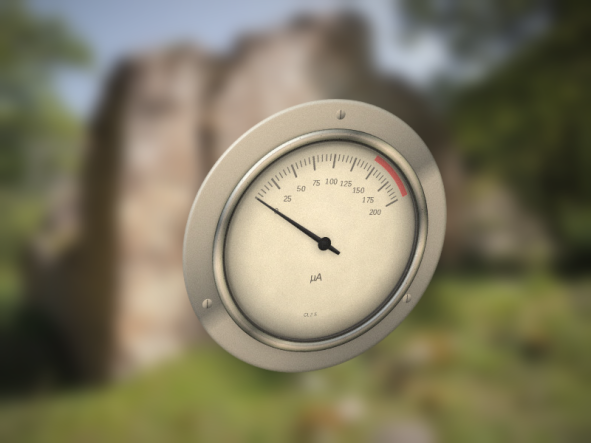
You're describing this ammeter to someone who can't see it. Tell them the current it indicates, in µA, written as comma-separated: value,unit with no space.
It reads 0,µA
